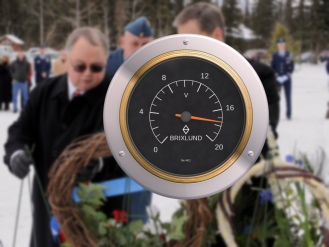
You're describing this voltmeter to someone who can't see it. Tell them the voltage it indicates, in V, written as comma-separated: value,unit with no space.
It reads 17.5,V
